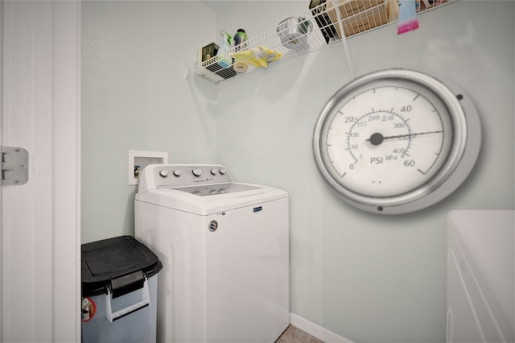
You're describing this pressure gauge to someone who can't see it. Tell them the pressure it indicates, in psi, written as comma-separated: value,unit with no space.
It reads 50,psi
